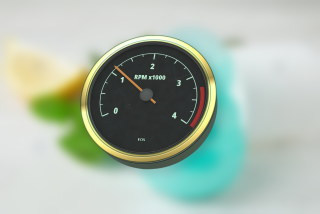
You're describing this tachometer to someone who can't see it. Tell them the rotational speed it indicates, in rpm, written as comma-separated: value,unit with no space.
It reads 1125,rpm
